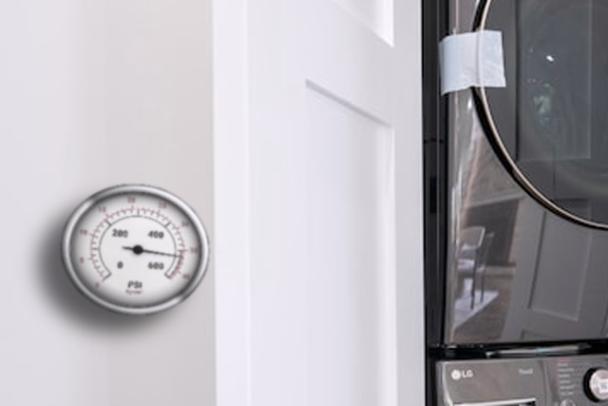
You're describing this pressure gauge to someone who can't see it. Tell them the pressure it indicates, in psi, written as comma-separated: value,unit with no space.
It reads 520,psi
